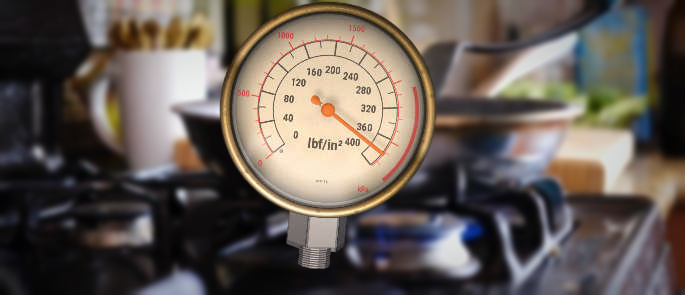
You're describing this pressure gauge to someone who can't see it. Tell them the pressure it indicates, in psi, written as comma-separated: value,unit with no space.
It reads 380,psi
